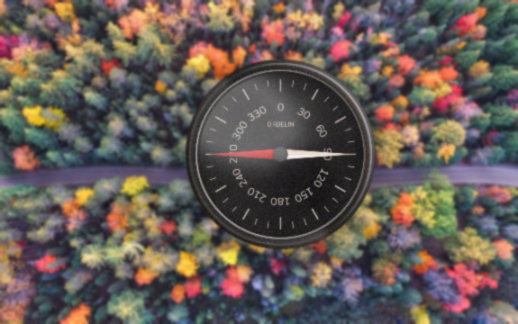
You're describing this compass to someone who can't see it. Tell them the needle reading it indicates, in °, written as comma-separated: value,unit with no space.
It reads 270,°
